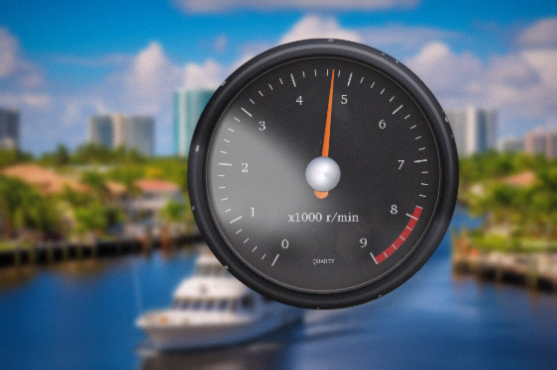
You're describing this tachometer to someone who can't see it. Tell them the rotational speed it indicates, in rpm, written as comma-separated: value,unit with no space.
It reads 4700,rpm
